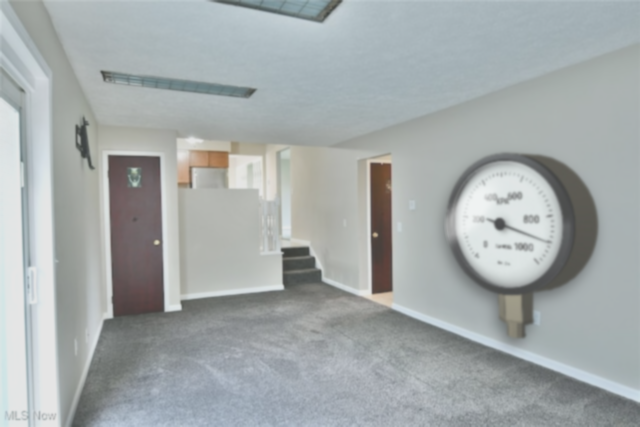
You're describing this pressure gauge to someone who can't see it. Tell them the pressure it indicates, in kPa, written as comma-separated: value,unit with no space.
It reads 900,kPa
